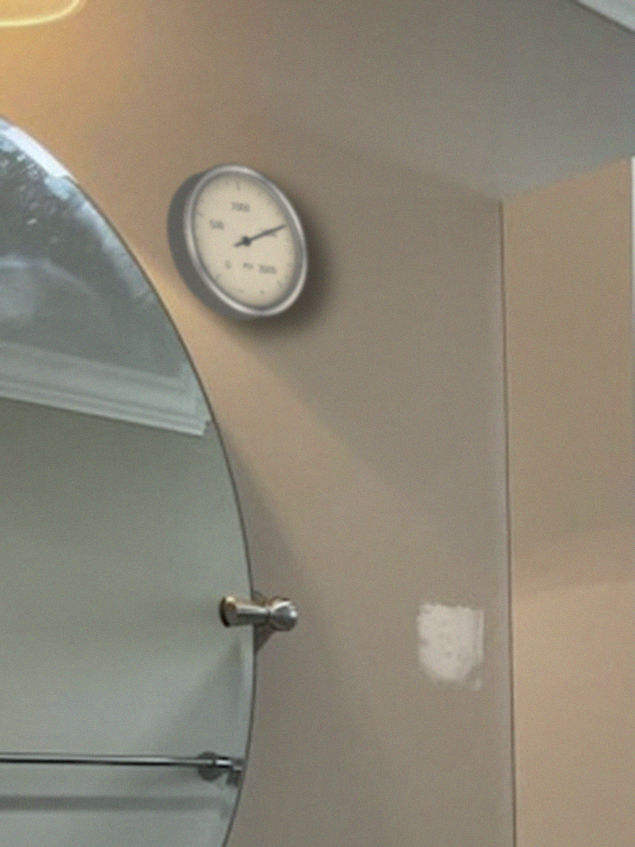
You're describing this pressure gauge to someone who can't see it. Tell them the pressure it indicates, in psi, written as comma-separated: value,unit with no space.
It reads 1500,psi
